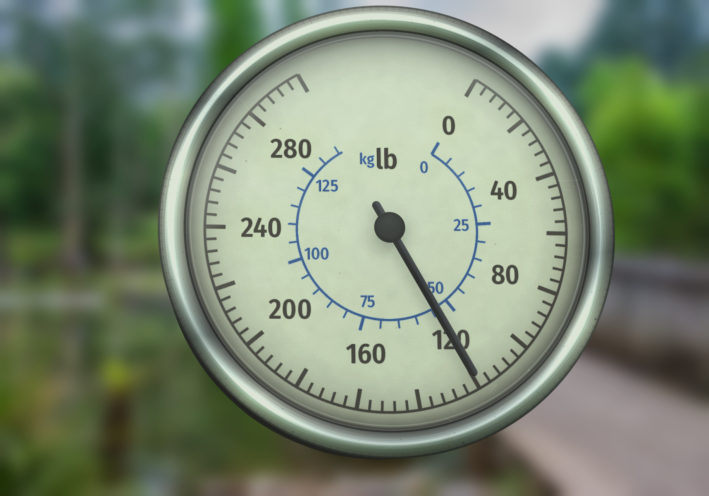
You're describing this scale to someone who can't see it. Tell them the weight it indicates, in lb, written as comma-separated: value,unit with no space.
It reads 120,lb
